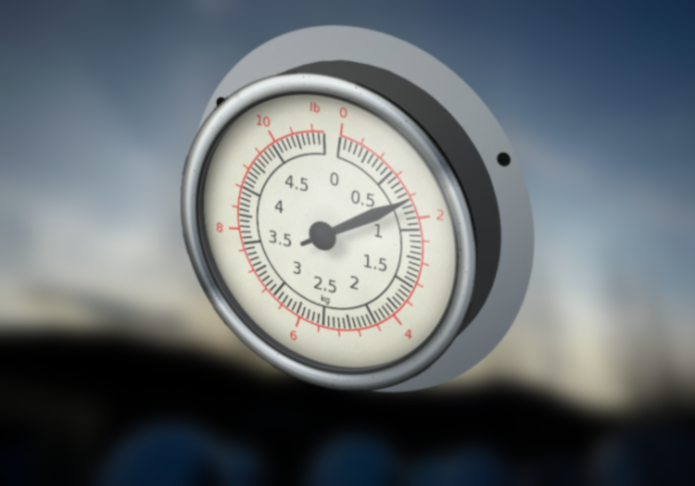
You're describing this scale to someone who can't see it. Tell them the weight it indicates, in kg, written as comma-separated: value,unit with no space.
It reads 0.75,kg
